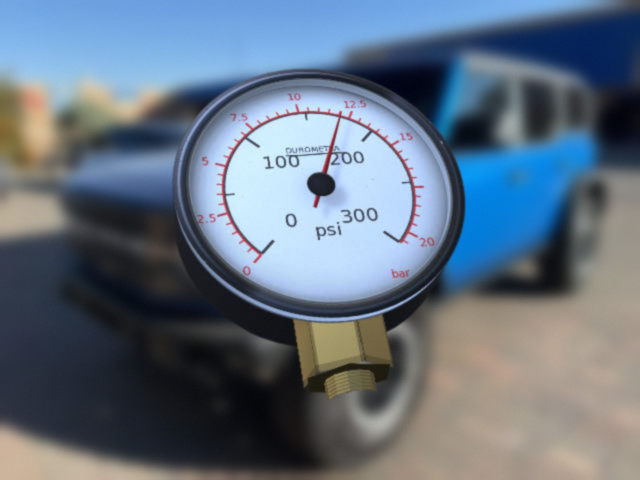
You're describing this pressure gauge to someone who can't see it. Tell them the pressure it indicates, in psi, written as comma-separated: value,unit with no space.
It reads 175,psi
